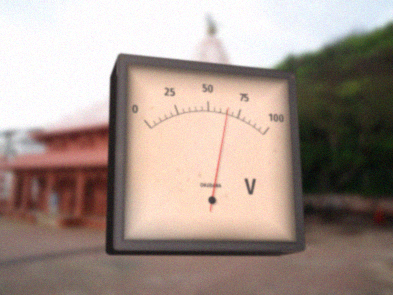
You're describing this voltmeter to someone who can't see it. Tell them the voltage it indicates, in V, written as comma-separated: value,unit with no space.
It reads 65,V
